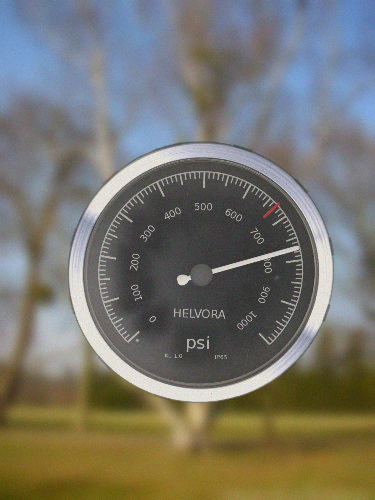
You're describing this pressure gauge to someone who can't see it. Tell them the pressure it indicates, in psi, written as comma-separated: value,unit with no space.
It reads 770,psi
